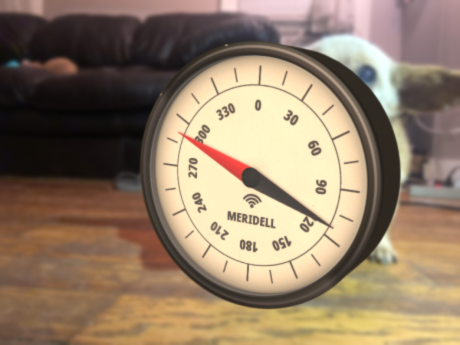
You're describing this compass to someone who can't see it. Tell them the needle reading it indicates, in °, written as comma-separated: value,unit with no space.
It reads 292.5,°
